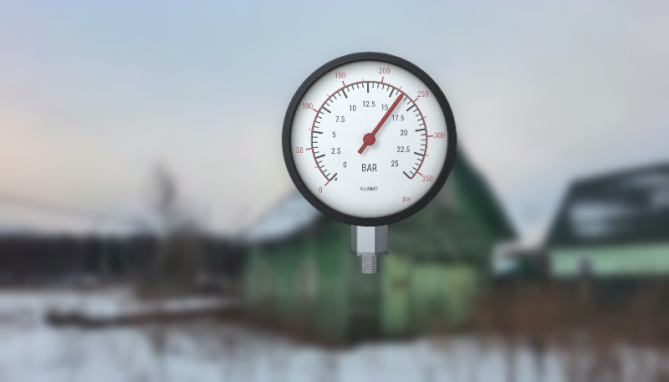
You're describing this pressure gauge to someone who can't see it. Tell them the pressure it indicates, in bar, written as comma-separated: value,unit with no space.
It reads 16,bar
